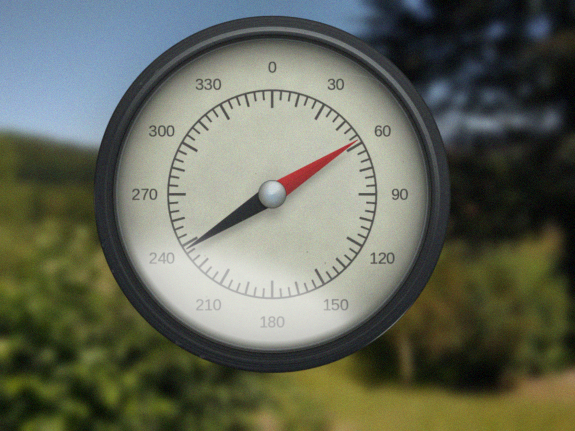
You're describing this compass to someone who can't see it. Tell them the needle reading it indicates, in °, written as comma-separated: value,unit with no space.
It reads 57.5,°
